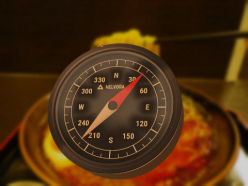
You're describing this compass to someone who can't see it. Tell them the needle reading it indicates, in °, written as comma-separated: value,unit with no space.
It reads 40,°
